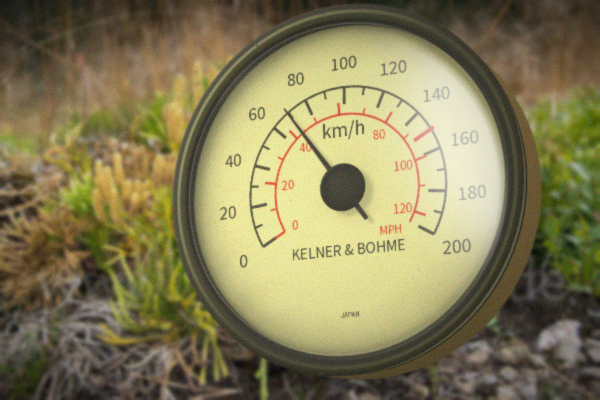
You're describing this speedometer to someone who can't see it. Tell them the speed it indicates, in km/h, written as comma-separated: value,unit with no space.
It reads 70,km/h
